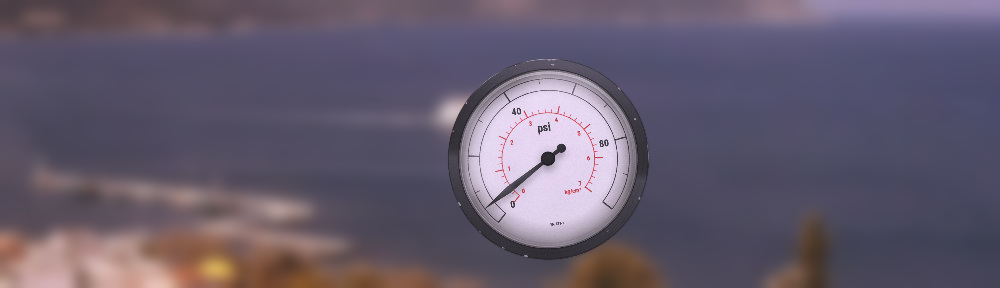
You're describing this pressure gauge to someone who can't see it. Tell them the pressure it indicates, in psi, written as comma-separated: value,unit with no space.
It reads 5,psi
